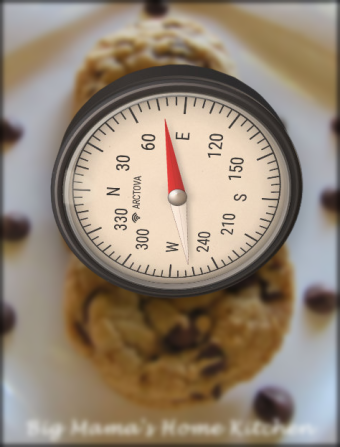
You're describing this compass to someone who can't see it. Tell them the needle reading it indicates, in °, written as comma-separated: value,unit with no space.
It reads 77.5,°
